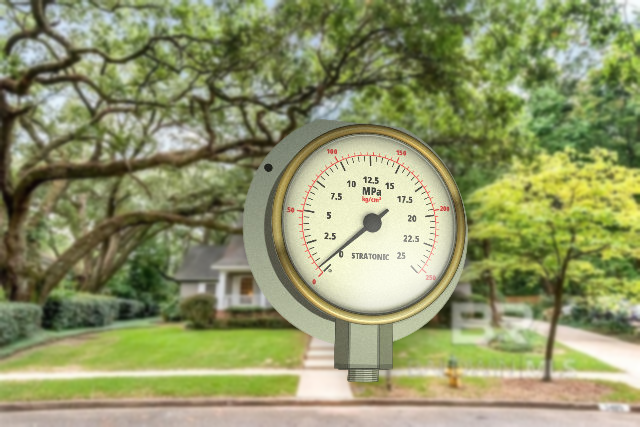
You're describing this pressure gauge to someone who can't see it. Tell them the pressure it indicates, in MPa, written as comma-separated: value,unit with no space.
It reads 0.5,MPa
